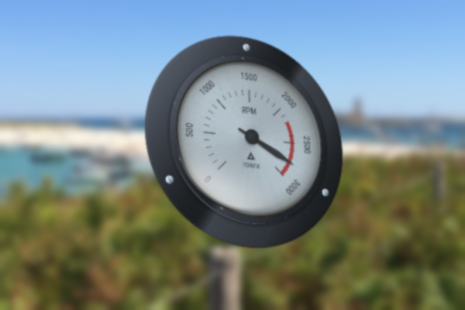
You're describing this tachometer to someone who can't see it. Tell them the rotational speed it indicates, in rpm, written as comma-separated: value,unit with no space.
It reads 2800,rpm
